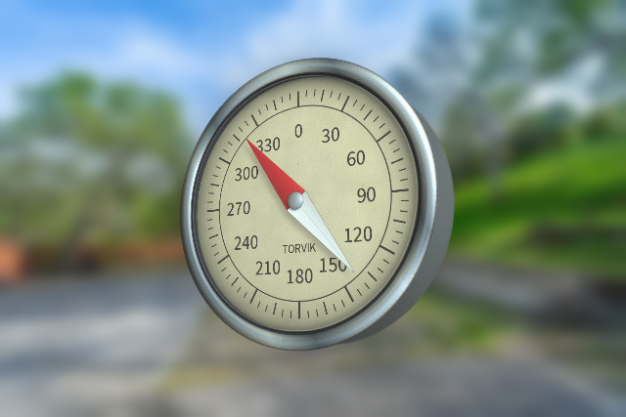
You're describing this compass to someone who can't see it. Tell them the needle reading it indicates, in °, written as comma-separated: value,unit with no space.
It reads 320,°
